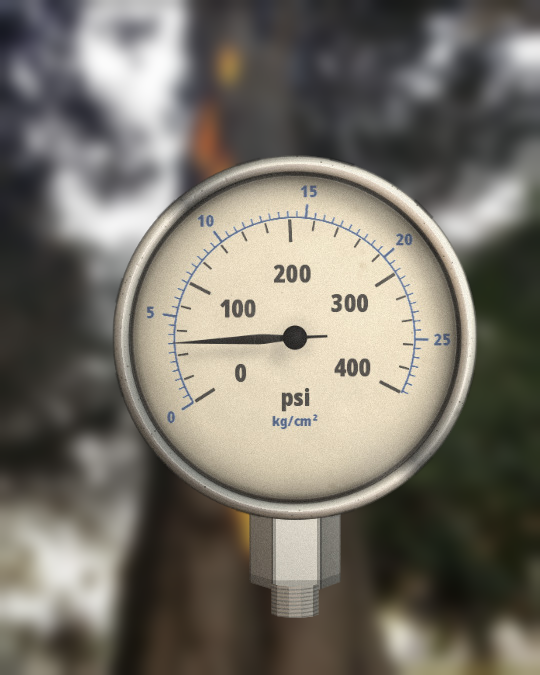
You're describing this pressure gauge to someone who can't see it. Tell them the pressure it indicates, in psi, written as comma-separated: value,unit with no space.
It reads 50,psi
